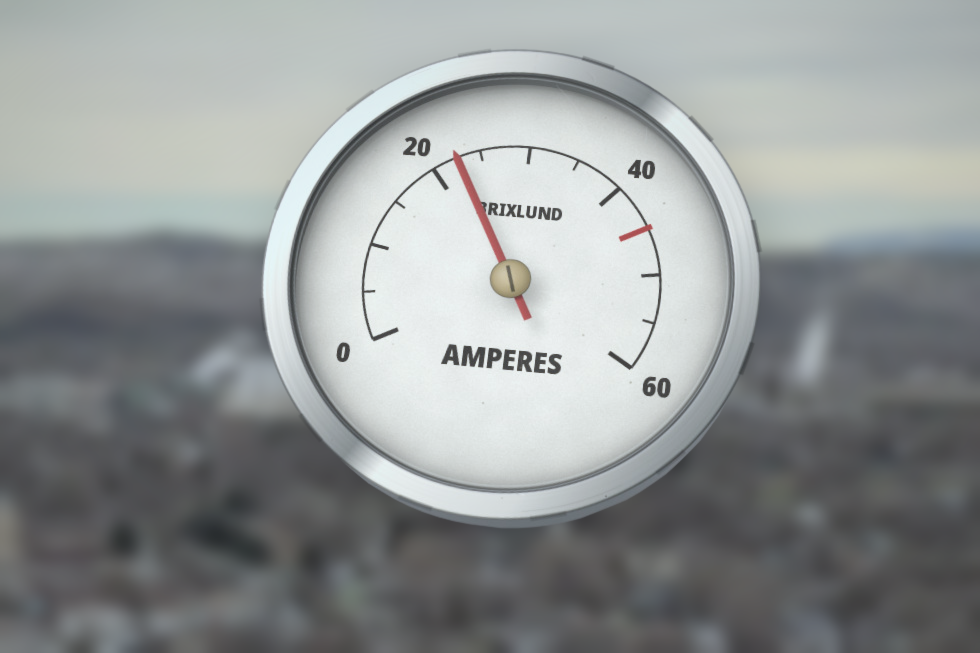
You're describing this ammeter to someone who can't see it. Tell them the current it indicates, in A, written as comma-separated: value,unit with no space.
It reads 22.5,A
